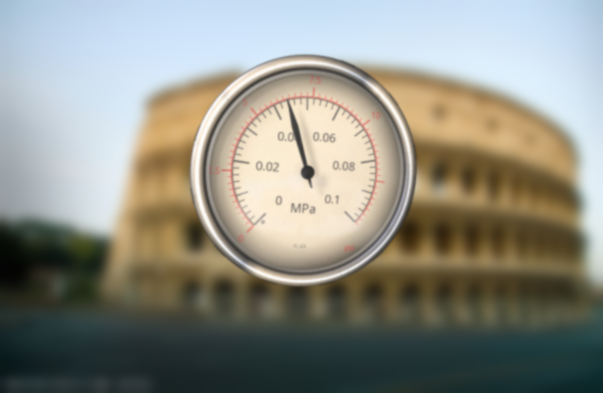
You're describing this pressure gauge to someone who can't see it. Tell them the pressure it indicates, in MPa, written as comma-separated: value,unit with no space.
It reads 0.044,MPa
